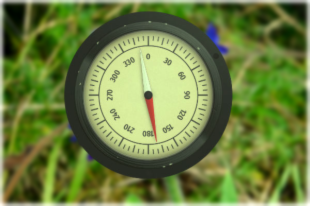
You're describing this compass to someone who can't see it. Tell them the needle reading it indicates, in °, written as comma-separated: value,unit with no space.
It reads 170,°
